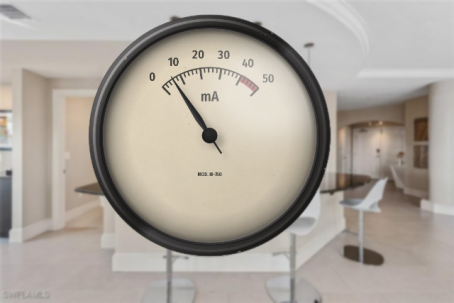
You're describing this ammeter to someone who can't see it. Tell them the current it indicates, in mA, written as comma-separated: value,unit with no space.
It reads 6,mA
